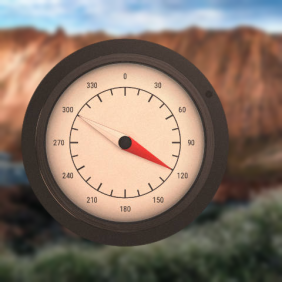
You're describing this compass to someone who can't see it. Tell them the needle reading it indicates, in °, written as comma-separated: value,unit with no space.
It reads 120,°
